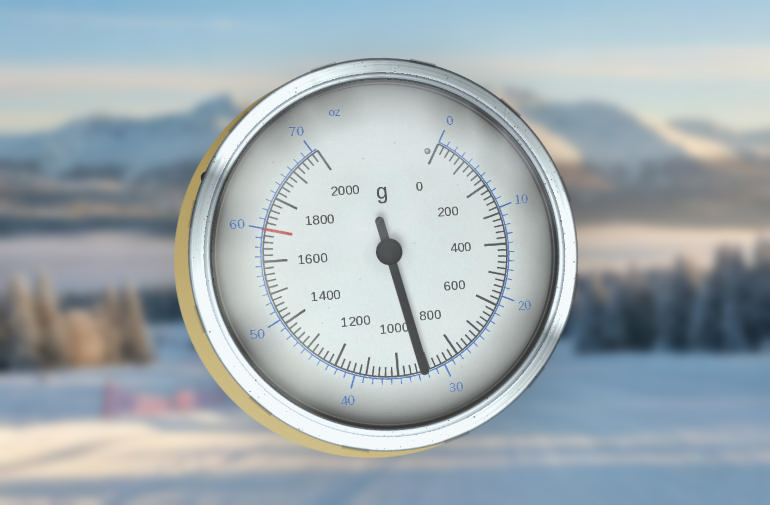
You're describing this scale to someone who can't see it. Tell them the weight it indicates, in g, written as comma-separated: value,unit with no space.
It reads 920,g
